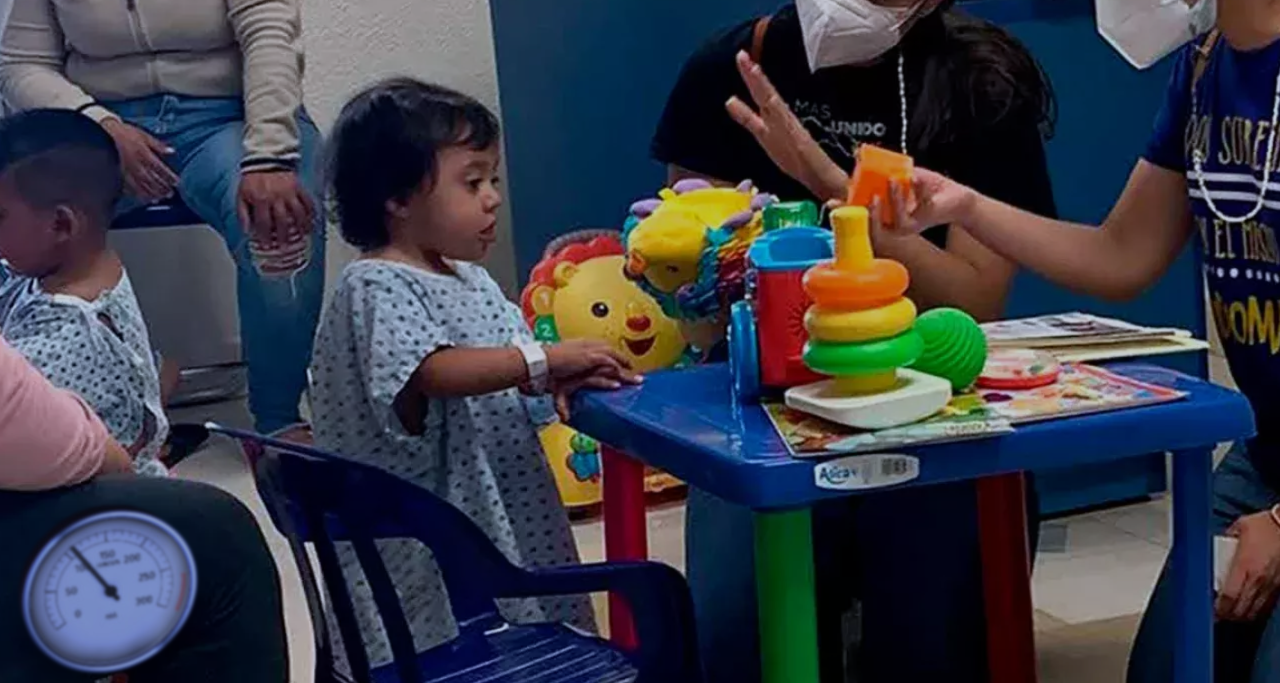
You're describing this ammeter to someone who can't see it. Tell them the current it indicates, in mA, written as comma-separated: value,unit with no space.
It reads 110,mA
